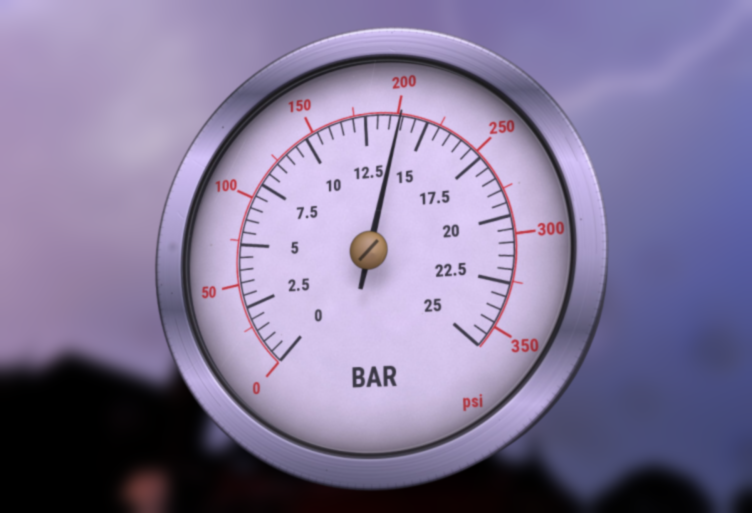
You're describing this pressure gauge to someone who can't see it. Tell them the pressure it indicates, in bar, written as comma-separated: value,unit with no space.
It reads 14,bar
